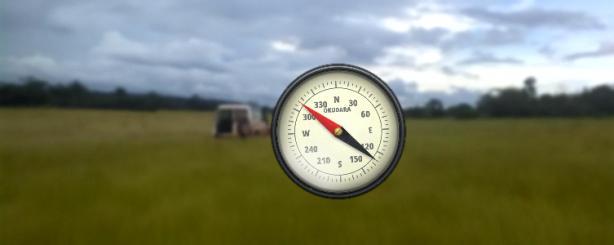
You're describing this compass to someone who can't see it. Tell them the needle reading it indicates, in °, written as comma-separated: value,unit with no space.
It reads 310,°
